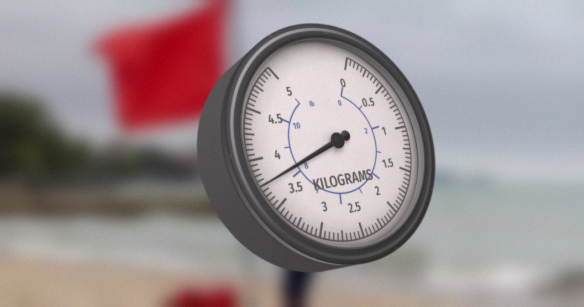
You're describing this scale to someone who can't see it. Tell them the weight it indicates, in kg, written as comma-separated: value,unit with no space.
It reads 3.75,kg
